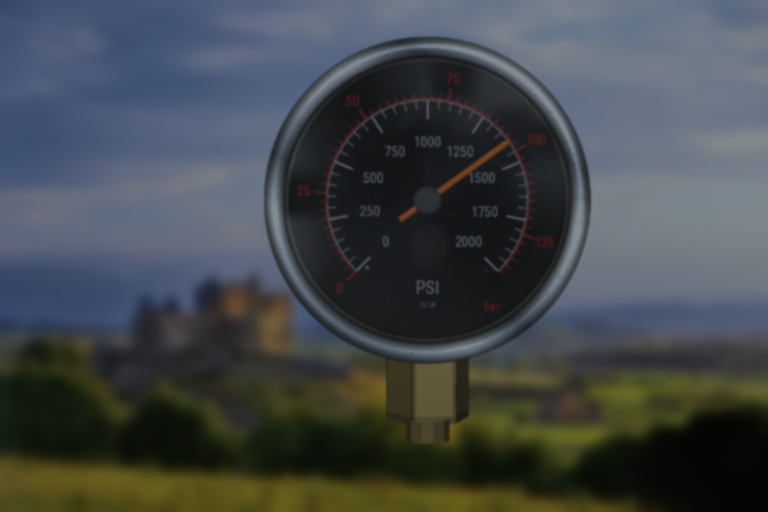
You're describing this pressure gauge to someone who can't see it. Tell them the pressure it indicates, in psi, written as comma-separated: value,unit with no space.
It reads 1400,psi
